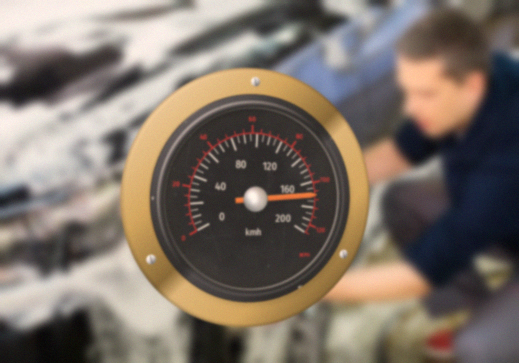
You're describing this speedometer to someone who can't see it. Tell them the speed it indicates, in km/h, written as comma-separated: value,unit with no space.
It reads 170,km/h
